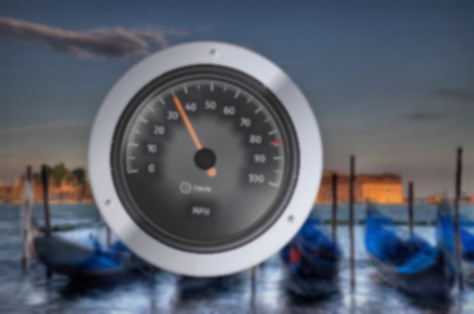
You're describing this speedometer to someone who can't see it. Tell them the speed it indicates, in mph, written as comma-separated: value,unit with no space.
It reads 35,mph
